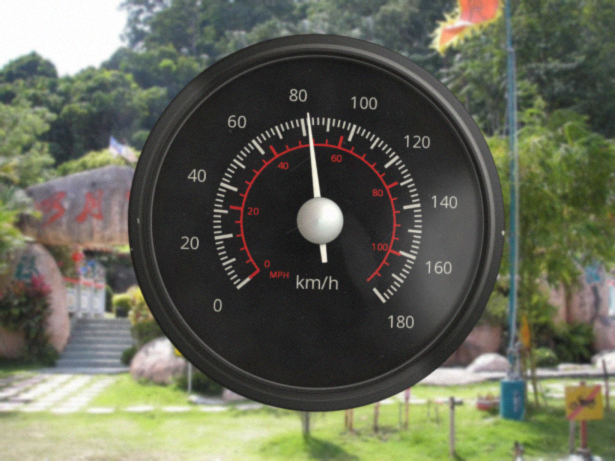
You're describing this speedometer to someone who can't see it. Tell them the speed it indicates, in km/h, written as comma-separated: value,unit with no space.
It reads 82,km/h
